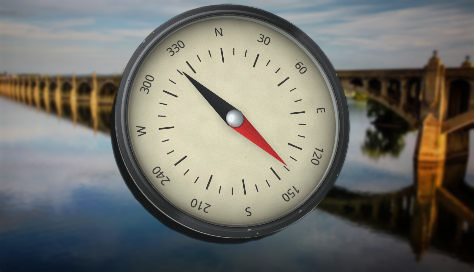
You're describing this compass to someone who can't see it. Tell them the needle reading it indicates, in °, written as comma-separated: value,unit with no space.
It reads 140,°
